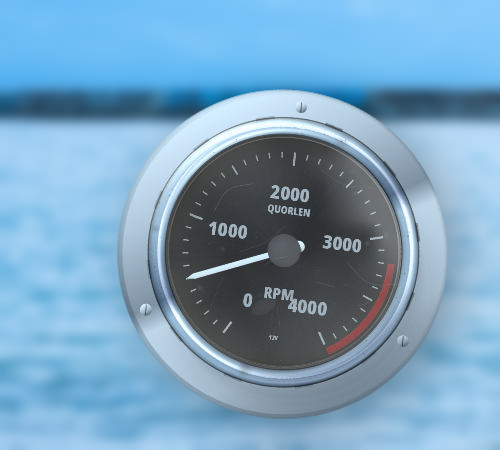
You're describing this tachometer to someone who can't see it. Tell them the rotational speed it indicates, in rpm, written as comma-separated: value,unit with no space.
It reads 500,rpm
